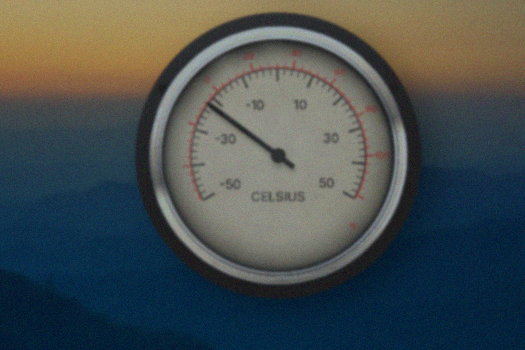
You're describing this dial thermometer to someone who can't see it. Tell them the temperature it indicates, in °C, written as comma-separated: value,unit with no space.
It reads -22,°C
